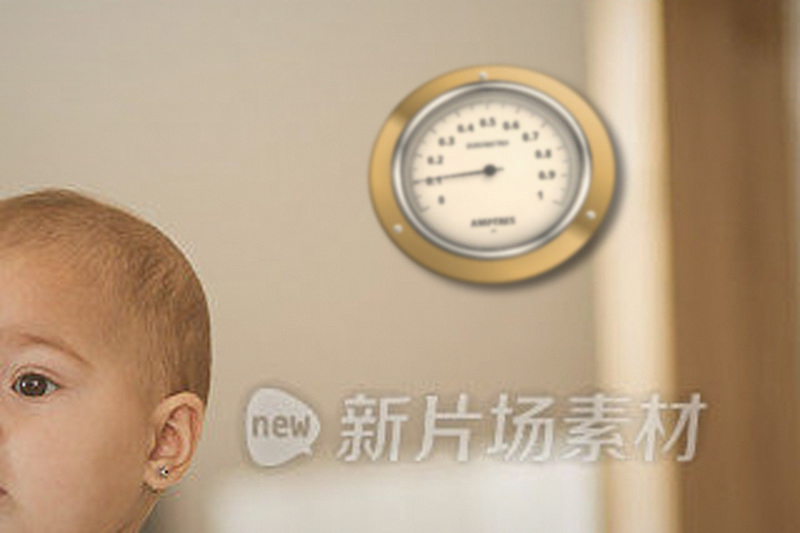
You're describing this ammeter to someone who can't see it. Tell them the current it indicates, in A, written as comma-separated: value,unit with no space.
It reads 0.1,A
